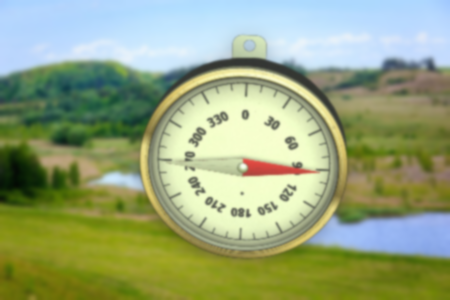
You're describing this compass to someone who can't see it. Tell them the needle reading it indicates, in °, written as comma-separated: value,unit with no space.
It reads 90,°
